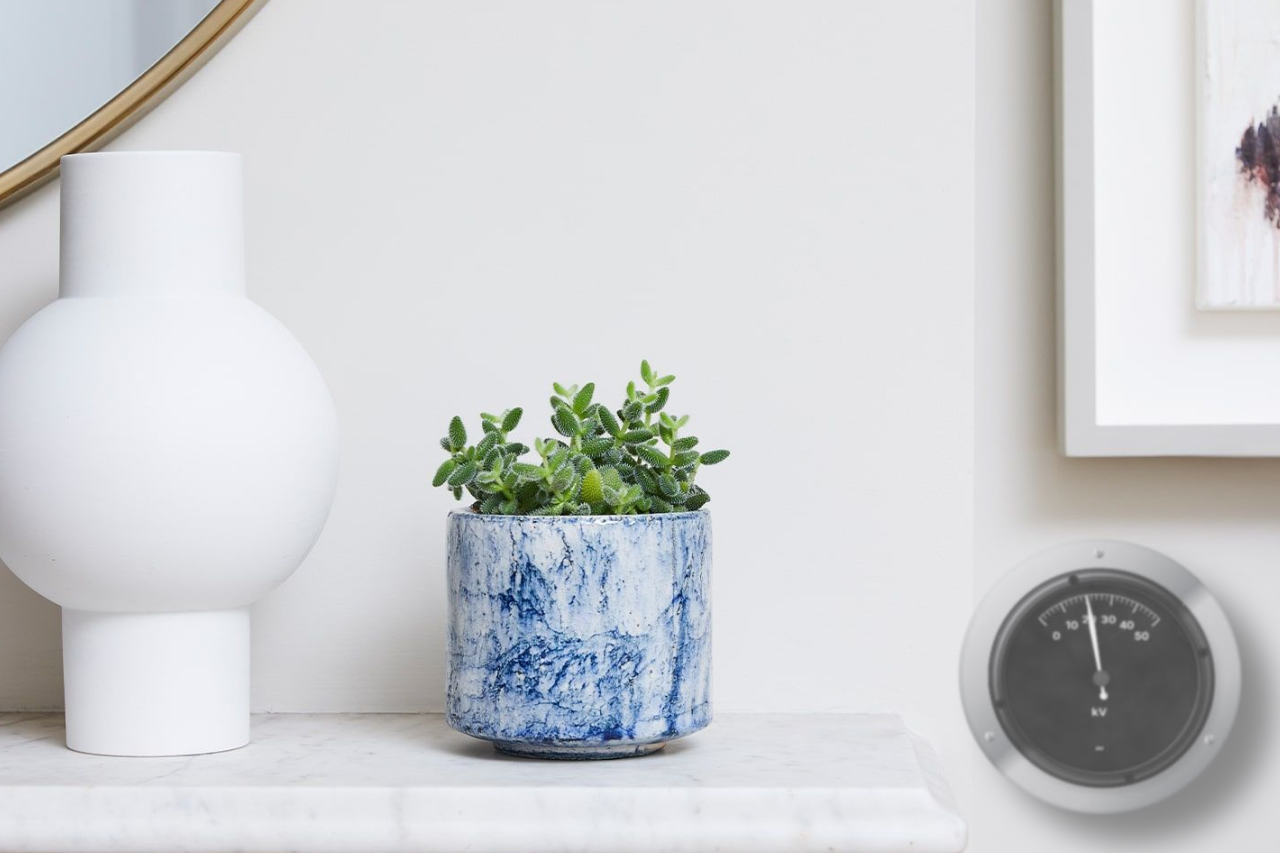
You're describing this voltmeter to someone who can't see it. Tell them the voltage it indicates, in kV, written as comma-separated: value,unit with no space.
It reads 20,kV
